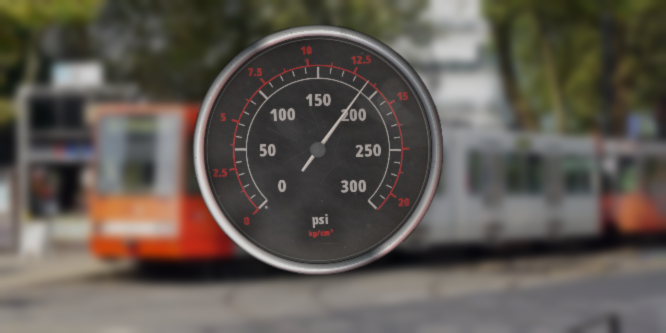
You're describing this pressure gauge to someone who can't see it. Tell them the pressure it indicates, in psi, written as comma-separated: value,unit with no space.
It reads 190,psi
